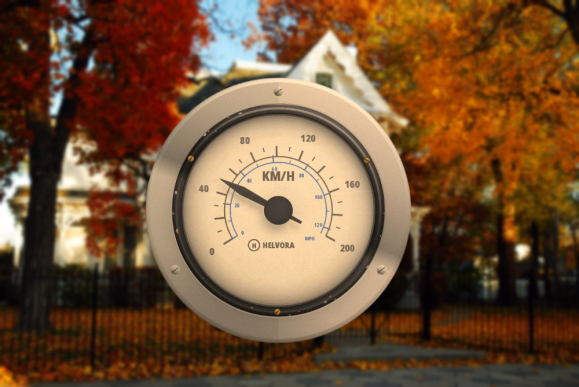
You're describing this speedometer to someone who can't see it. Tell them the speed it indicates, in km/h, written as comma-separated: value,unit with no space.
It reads 50,km/h
